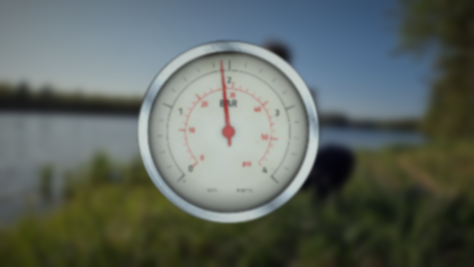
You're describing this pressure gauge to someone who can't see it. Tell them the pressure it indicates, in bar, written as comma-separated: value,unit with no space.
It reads 1.9,bar
